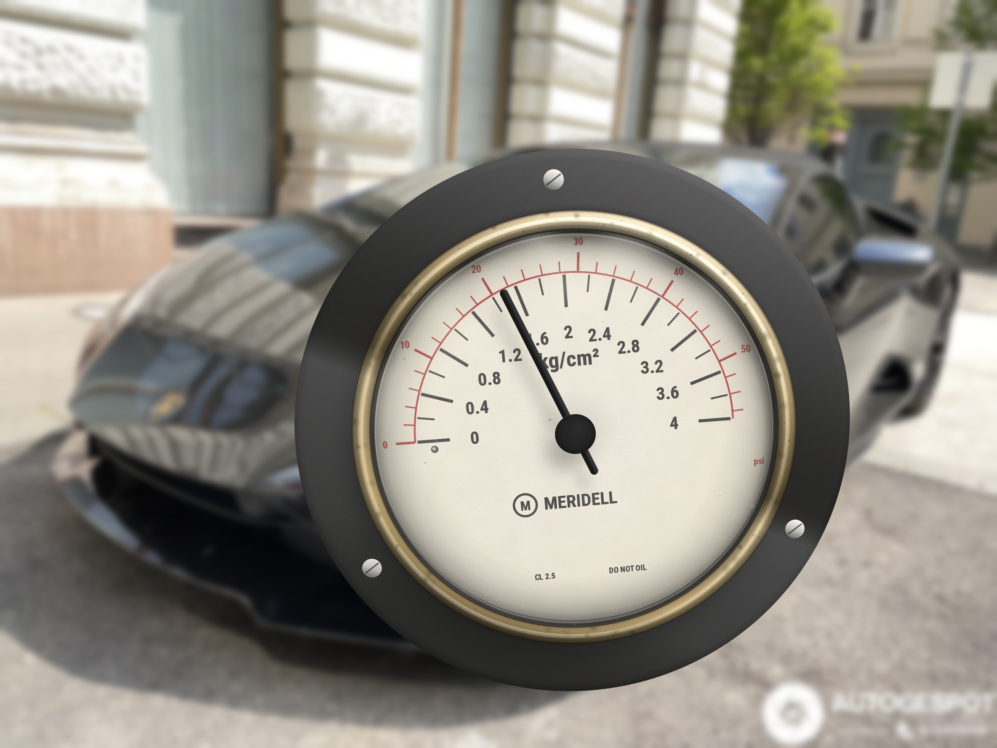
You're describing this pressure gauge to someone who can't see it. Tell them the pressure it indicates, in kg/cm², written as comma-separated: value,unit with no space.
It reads 1.5,kg/cm²
